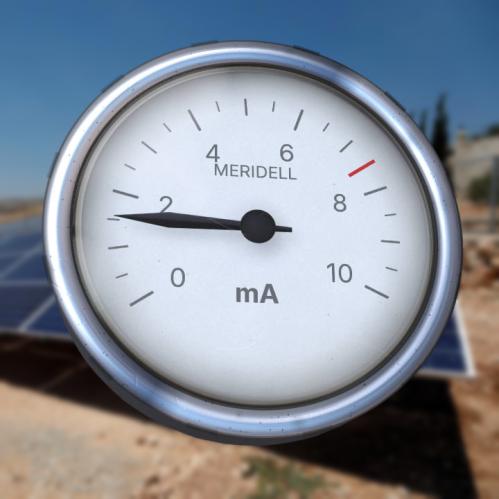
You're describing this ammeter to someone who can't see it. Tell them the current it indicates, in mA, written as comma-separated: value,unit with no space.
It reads 1.5,mA
